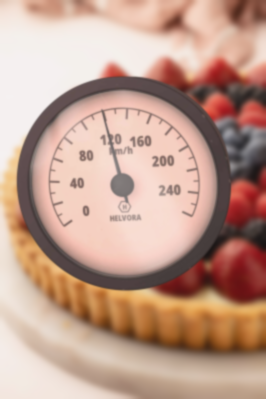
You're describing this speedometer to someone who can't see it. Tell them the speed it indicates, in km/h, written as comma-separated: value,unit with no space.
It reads 120,km/h
